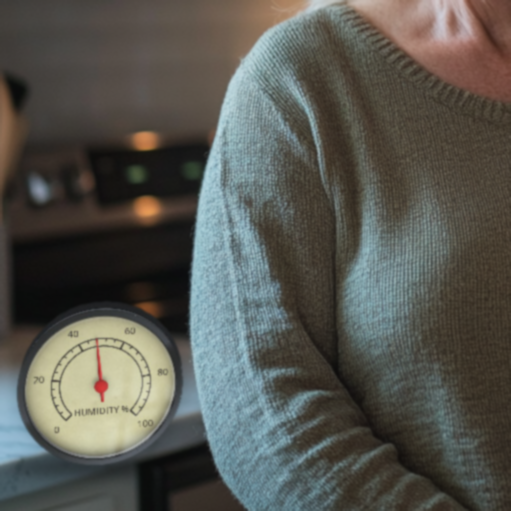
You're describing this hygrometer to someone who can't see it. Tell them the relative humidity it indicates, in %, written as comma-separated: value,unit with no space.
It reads 48,%
